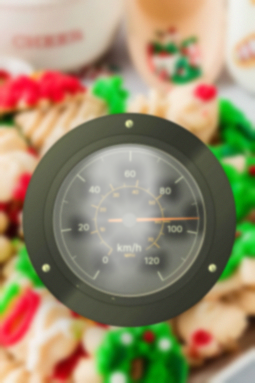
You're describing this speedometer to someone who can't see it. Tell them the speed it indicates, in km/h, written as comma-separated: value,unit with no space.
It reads 95,km/h
